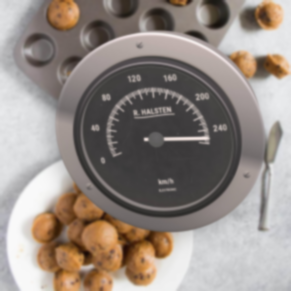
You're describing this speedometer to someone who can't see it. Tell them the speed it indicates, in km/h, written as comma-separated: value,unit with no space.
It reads 250,km/h
